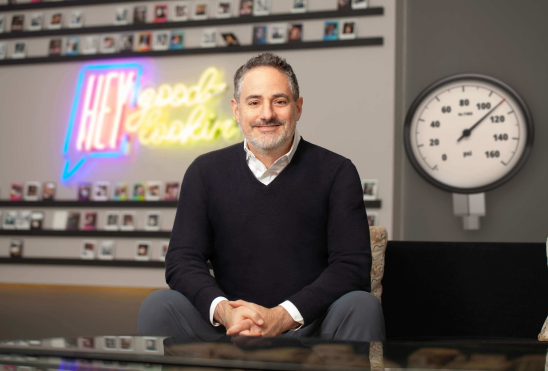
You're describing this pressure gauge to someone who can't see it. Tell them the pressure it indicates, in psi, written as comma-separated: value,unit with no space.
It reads 110,psi
